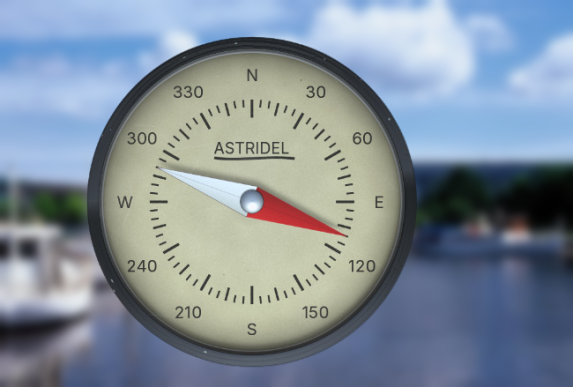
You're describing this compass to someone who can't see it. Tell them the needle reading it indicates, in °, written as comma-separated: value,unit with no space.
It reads 110,°
